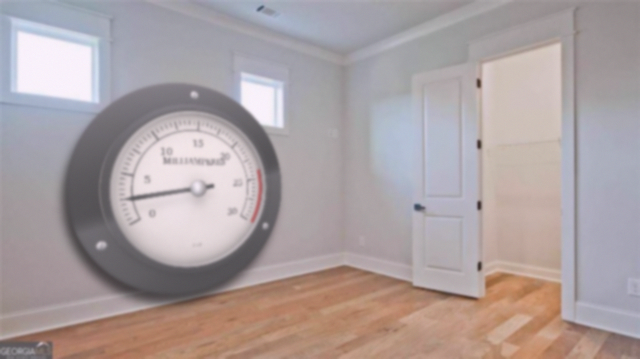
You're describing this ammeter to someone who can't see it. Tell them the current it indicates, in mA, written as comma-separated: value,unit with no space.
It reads 2.5,mA
